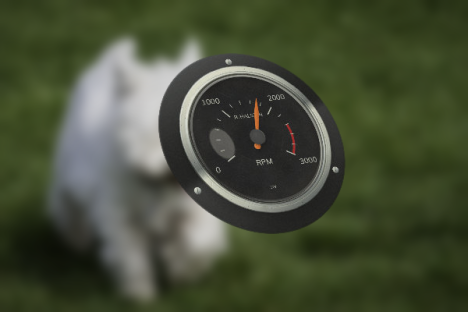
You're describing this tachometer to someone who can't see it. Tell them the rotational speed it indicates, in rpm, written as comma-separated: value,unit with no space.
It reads 1700,rpm
